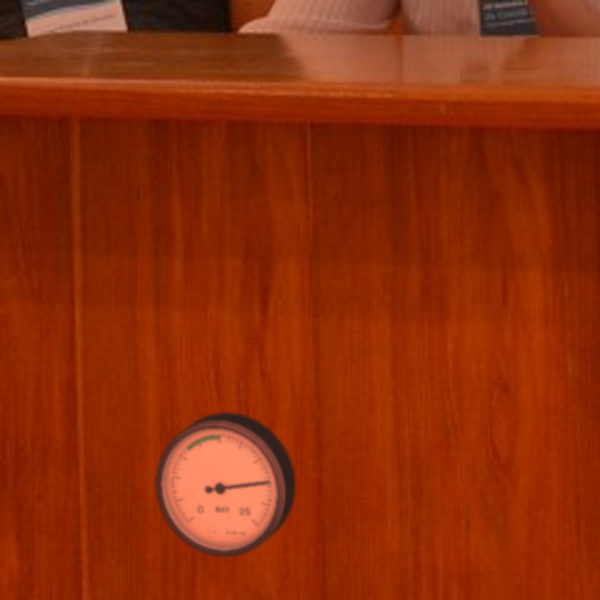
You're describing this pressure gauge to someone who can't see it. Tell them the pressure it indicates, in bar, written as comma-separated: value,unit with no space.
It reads 20,bar
